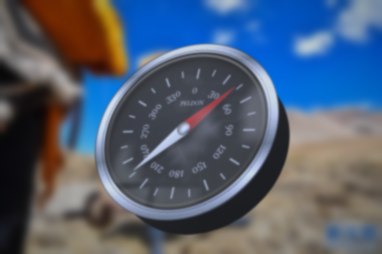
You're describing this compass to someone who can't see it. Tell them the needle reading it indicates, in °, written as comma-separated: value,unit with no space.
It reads 45,°
